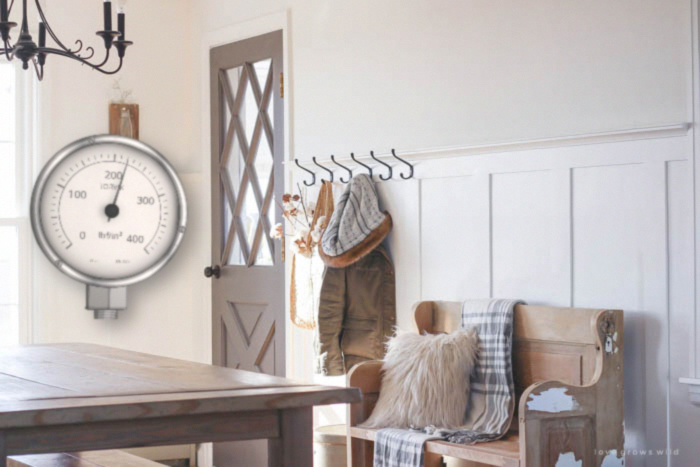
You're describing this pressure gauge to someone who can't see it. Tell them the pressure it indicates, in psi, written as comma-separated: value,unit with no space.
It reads 220,psi
